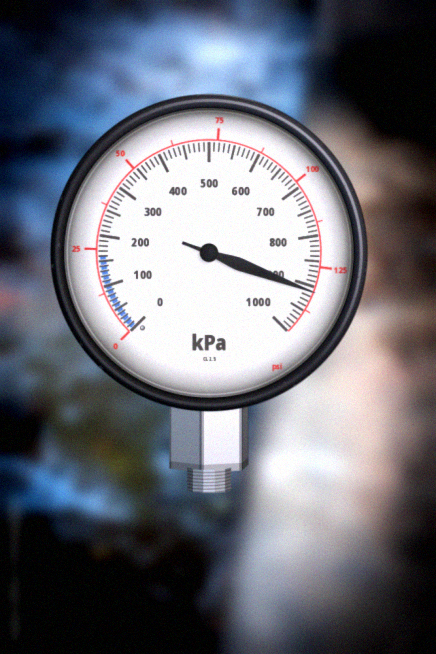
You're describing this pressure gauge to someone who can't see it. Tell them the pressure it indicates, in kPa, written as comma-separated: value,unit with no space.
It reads 910,kPa
